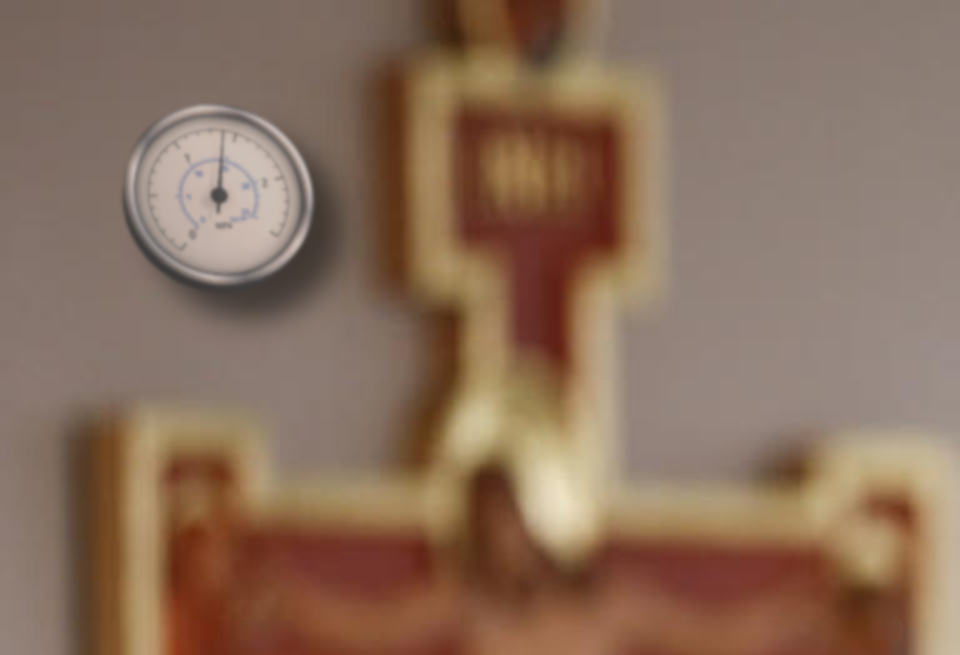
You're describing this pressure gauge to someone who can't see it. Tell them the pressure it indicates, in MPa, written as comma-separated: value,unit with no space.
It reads 1.4,MPa
